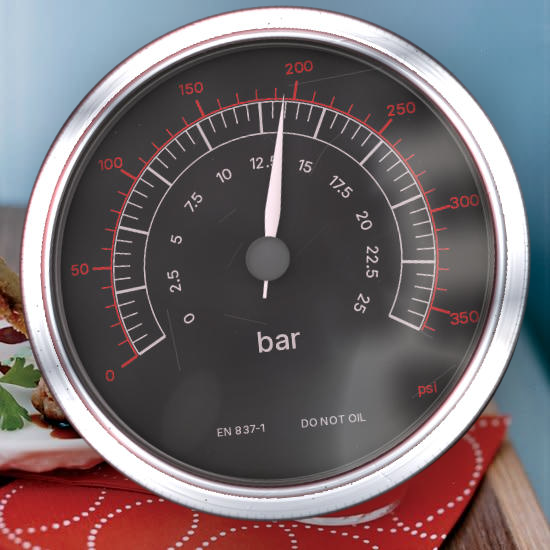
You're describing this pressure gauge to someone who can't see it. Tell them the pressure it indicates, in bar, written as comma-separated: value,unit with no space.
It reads 13.5,bar
